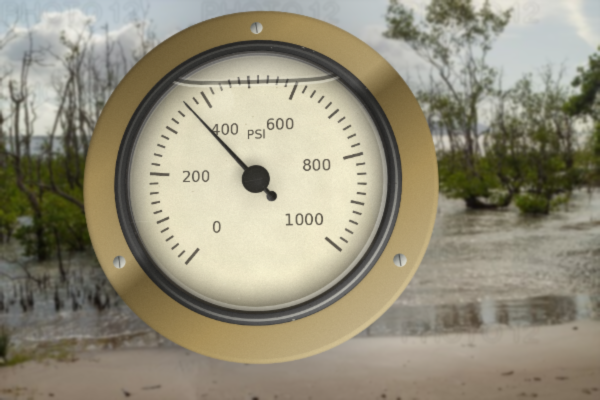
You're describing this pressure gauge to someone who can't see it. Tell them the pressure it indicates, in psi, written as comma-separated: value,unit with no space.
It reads 360,psi
